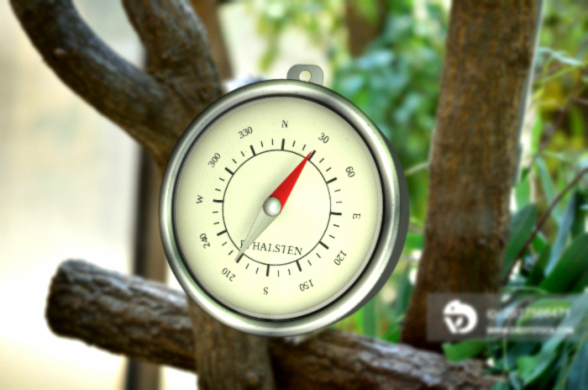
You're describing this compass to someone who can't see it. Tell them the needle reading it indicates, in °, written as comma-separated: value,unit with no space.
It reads 30,°
